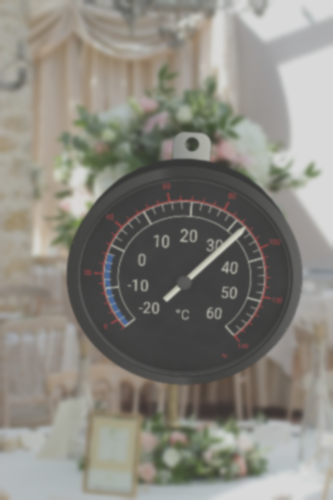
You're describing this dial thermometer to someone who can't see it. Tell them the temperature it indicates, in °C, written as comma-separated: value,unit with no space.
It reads 32,°C
